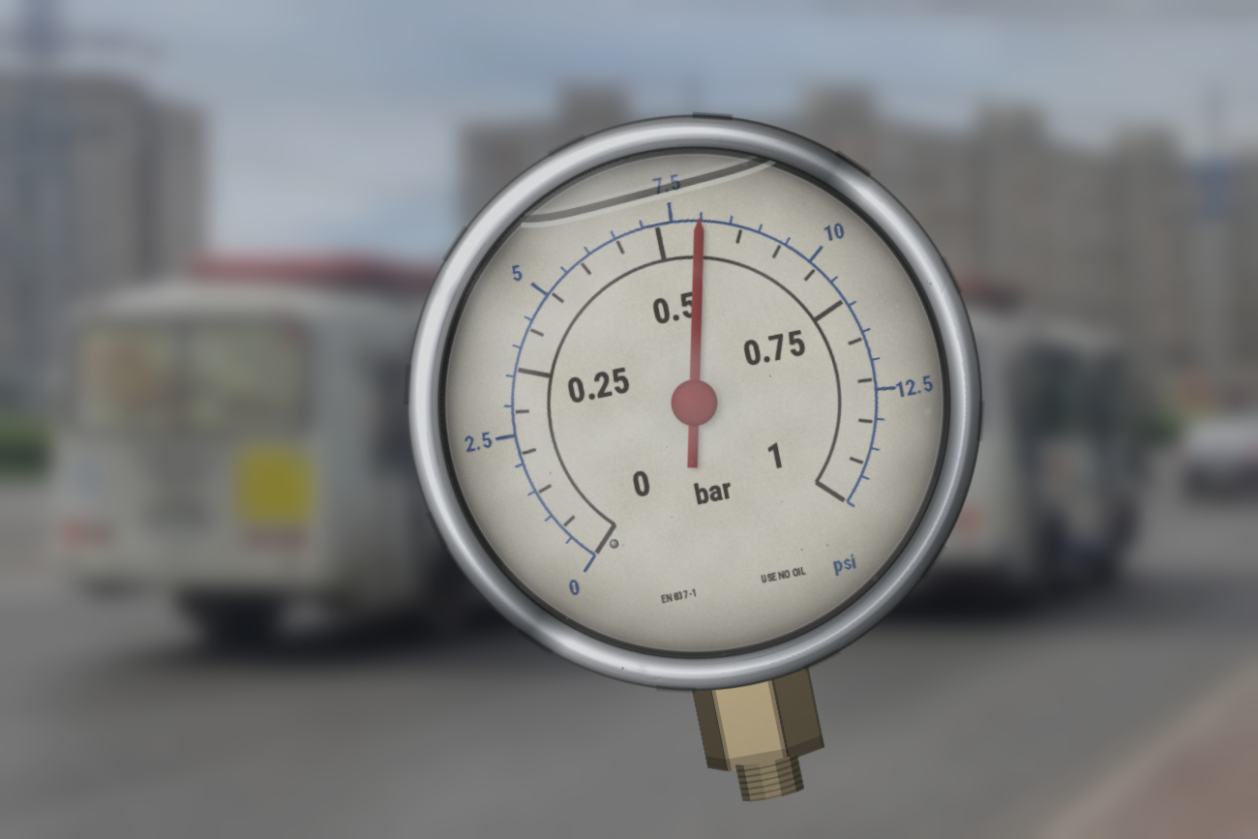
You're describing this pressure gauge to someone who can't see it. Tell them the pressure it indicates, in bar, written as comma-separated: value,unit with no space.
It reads 0.55,bar
